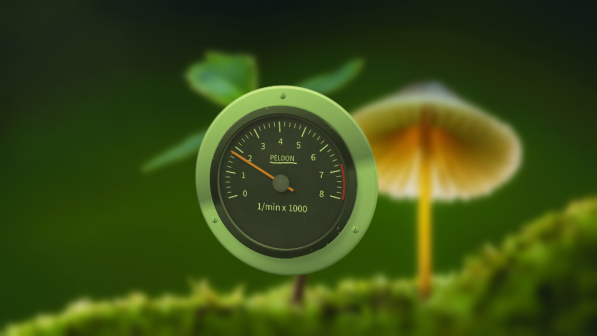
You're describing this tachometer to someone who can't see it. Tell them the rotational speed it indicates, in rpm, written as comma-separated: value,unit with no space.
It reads 1800,rpm
